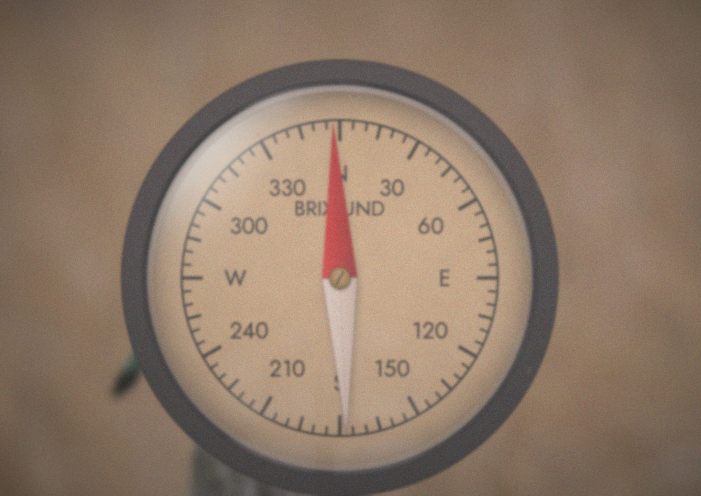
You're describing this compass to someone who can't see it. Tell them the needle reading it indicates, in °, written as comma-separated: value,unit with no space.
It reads 357.5,°
